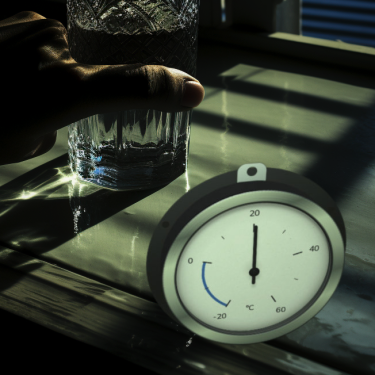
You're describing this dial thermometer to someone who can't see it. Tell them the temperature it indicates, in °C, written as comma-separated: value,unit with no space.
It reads 20,°C
